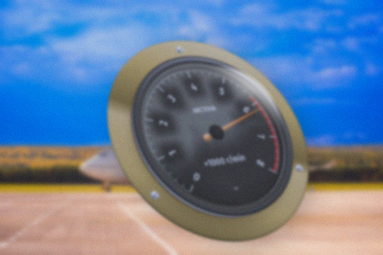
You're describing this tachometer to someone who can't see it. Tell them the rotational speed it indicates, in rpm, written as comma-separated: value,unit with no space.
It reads 6200,rpm
